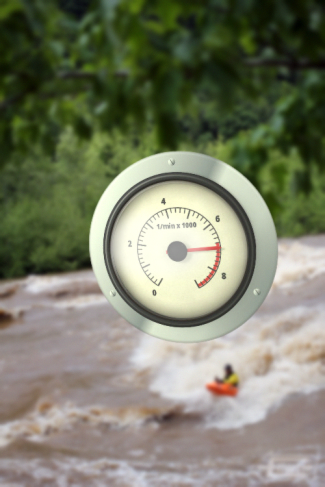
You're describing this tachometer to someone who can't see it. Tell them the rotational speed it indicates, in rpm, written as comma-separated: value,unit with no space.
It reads 7000,rpm
